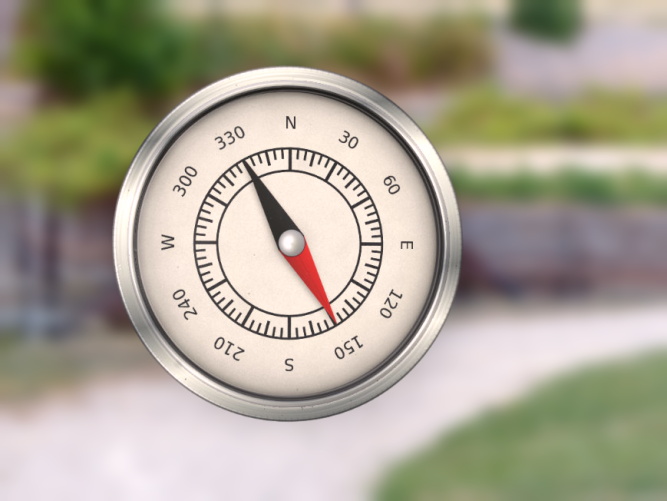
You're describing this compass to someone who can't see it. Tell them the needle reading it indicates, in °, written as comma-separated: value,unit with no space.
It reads 150,°
